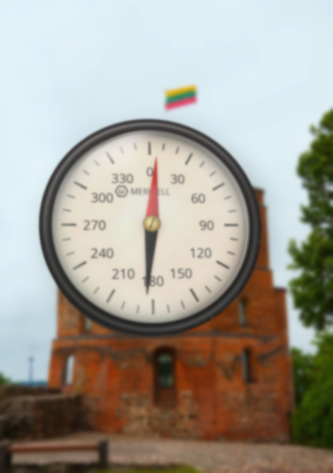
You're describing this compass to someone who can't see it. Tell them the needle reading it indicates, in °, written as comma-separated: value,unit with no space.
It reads 5,°
